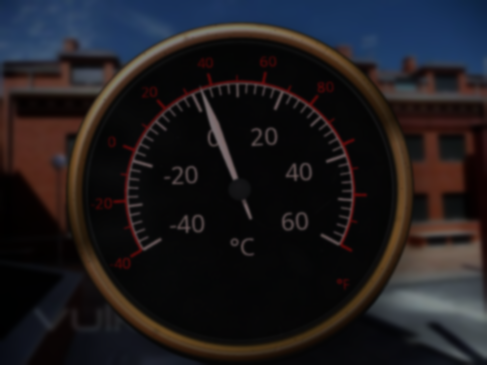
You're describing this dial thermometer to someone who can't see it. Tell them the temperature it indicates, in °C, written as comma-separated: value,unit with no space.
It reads 2,°C
